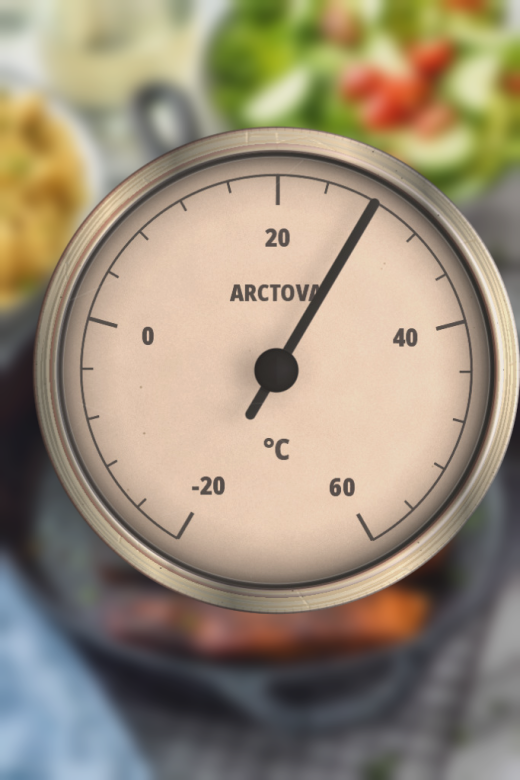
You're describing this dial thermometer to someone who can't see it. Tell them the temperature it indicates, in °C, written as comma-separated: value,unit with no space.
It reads 28,°C
